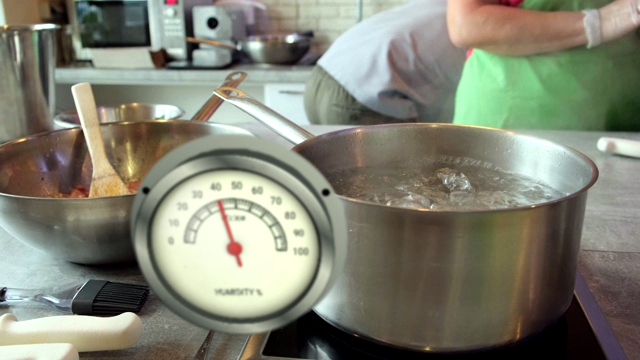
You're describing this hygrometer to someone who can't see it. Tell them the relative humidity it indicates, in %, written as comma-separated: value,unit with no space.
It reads 40,%
